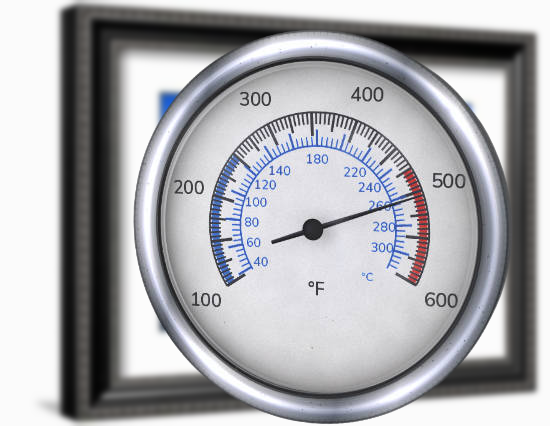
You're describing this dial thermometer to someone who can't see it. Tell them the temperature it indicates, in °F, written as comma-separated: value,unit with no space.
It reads 505,°F
